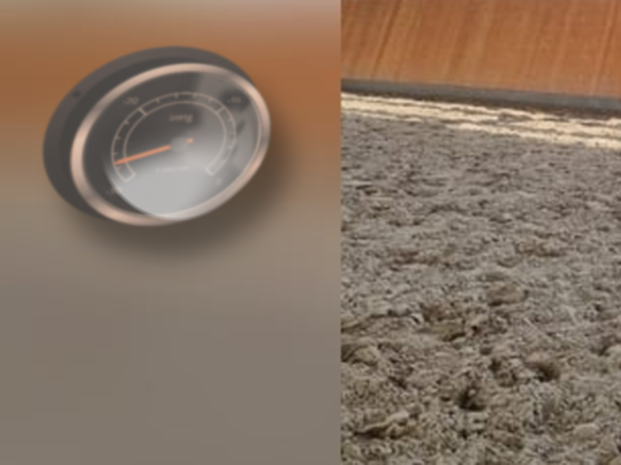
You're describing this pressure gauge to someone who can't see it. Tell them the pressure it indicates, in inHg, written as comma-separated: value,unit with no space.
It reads -27,inHg
